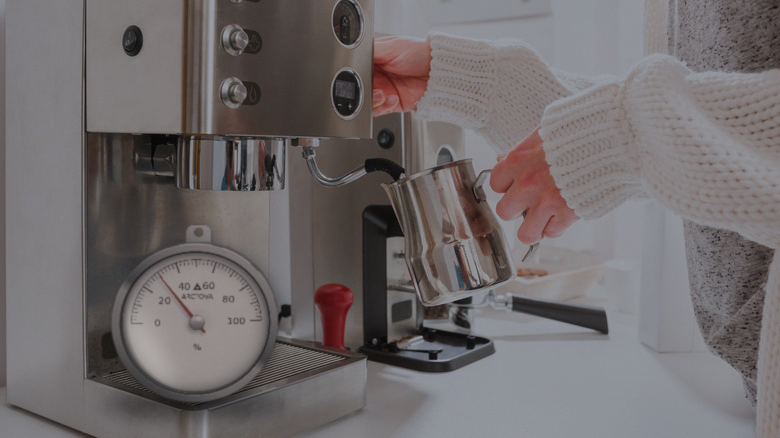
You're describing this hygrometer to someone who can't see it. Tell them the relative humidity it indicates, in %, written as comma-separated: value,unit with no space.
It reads 30,%
